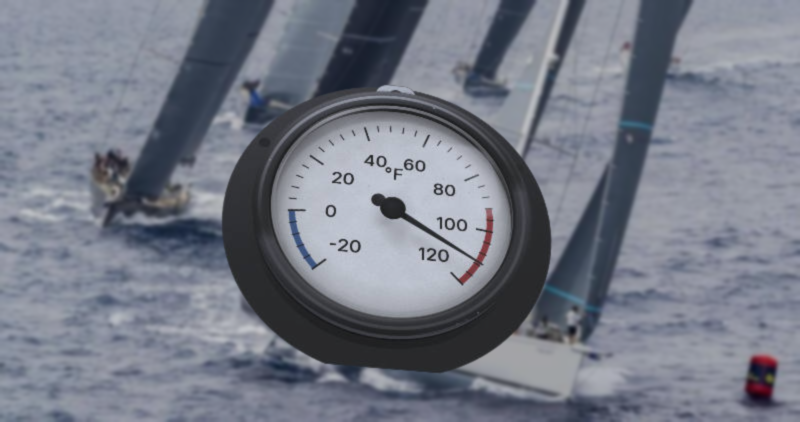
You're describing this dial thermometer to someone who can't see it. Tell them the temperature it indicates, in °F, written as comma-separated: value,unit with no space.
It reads 112,°F
